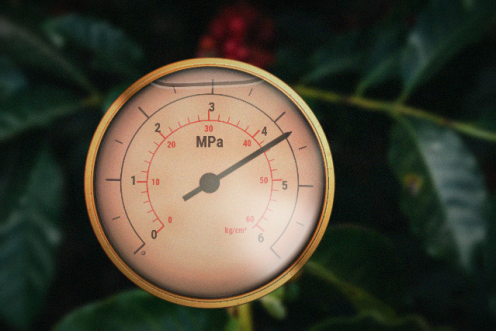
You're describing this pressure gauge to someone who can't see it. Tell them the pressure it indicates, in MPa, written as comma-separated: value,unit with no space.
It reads 4.25,MPa
